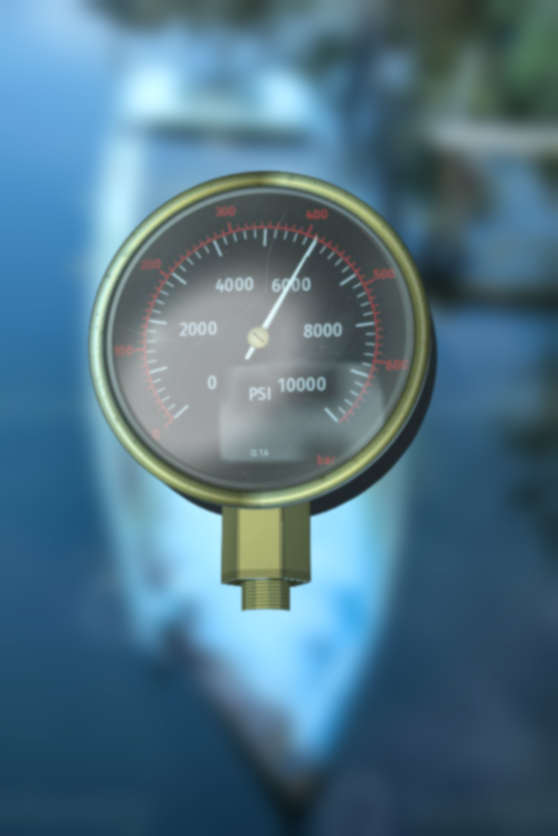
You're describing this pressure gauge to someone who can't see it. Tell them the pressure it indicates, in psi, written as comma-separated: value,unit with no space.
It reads 6000,psi
